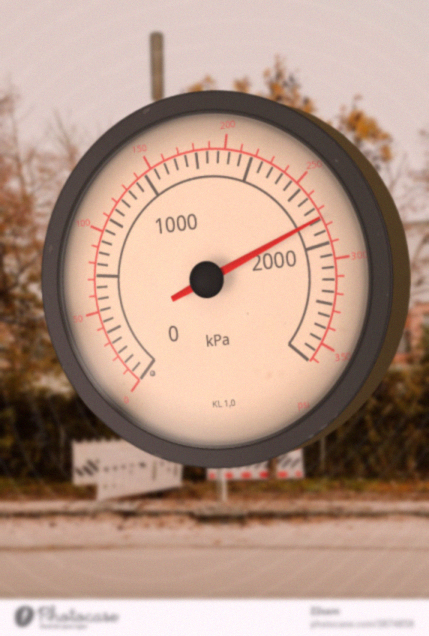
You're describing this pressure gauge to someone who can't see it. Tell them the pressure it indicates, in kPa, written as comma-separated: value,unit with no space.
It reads 1900,kPa
